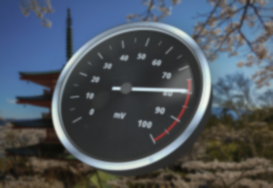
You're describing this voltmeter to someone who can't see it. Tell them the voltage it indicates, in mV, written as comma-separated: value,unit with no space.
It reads 80,mV
